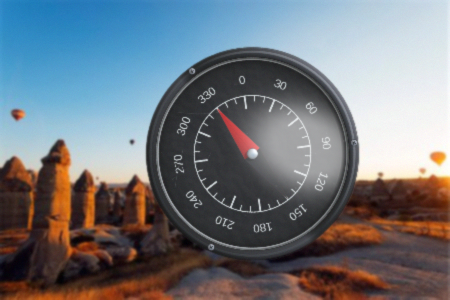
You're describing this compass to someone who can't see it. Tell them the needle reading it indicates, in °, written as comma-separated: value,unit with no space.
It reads 330,°
